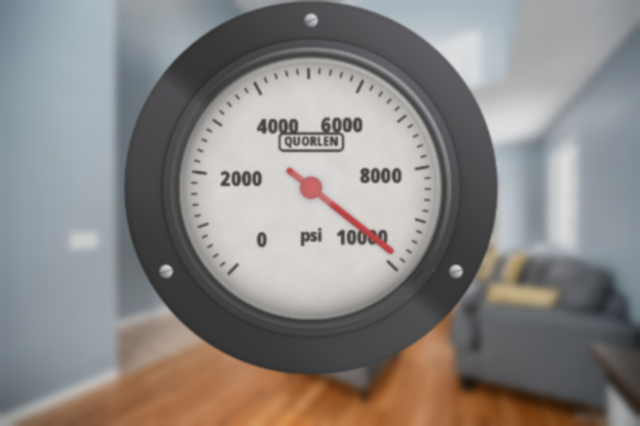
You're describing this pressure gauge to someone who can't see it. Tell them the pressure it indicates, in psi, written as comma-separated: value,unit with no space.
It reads 9800,psi
